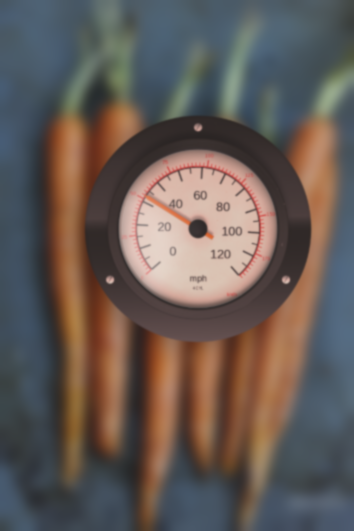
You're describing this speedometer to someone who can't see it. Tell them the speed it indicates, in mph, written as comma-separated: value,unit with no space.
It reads 32.5,mph
